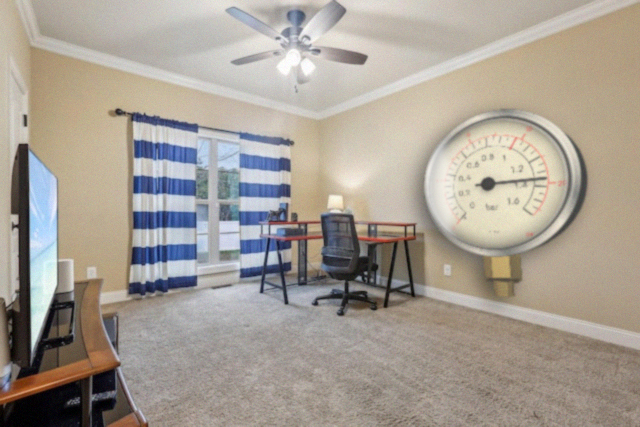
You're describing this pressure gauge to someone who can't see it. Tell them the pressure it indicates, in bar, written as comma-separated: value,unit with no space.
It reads 1.35,bar
